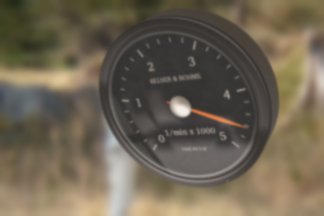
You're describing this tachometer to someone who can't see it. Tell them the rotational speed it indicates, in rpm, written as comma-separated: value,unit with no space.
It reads 4600,rpm
